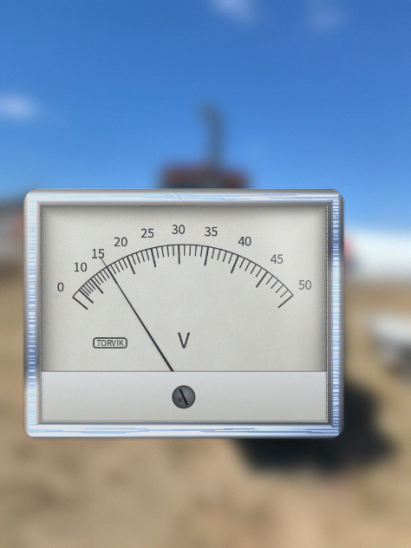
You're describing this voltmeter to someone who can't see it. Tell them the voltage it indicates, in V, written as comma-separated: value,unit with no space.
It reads 15,V
